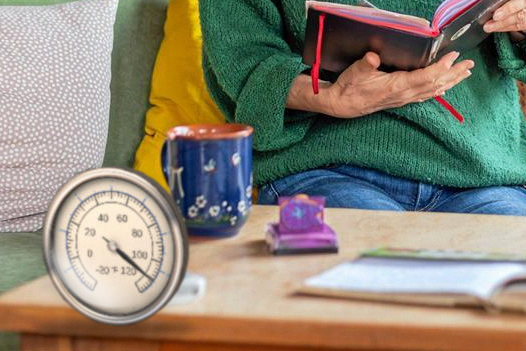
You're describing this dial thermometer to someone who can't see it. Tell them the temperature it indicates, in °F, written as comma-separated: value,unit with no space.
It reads 110,°F
